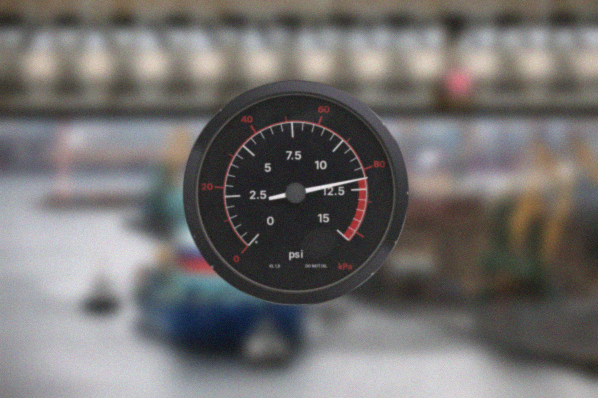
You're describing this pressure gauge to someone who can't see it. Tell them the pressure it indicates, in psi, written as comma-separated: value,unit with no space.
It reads 12,psi
